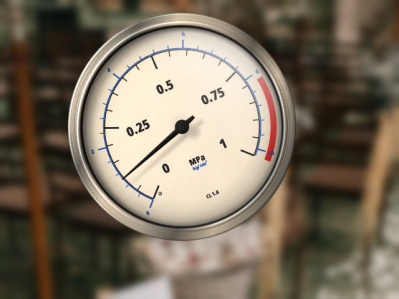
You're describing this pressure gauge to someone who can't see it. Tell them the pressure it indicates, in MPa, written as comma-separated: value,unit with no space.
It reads 0.1,MPa
